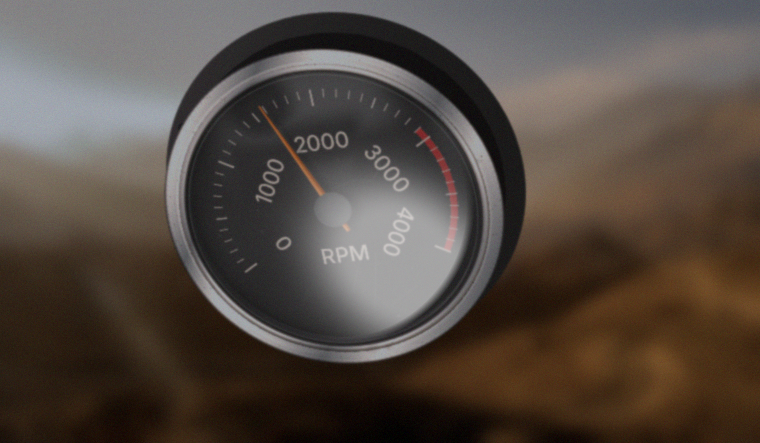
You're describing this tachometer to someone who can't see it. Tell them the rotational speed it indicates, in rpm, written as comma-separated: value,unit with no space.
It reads 1600,rpm
